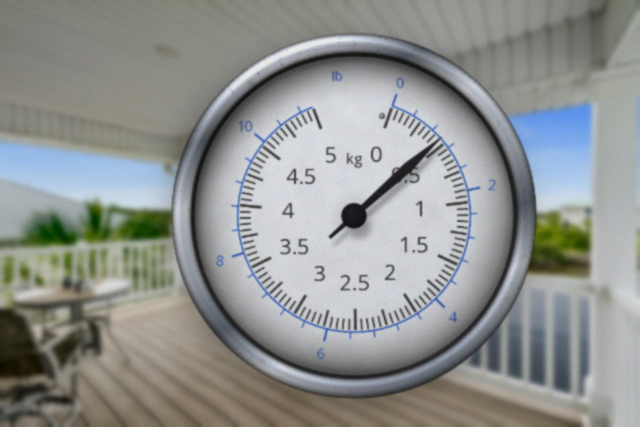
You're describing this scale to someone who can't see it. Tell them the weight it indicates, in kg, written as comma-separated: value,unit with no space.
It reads 0.45,kg
